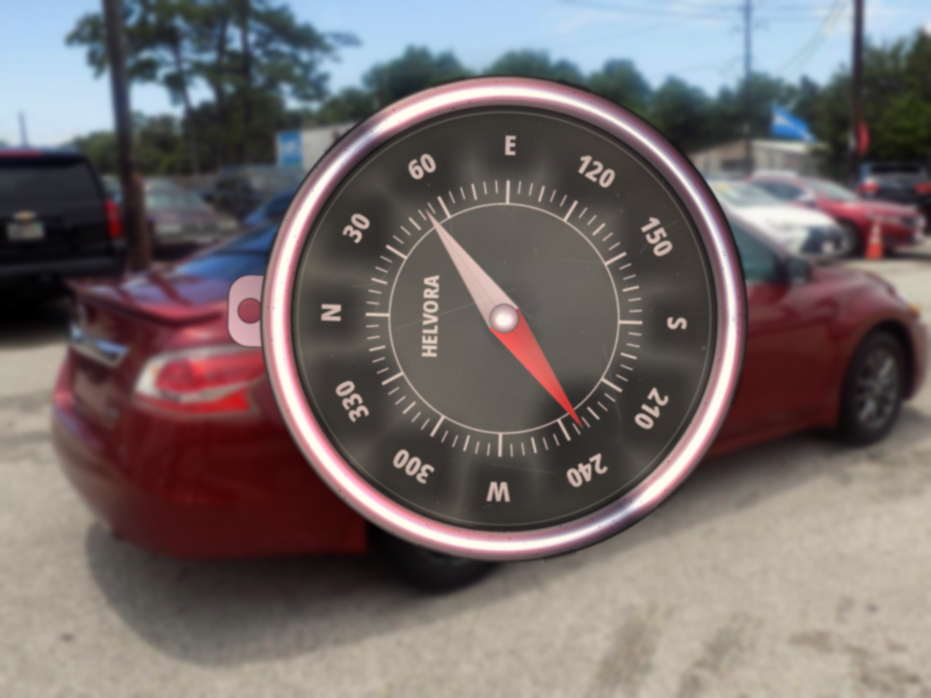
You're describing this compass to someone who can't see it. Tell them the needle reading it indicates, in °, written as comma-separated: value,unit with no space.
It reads 232.5,°
